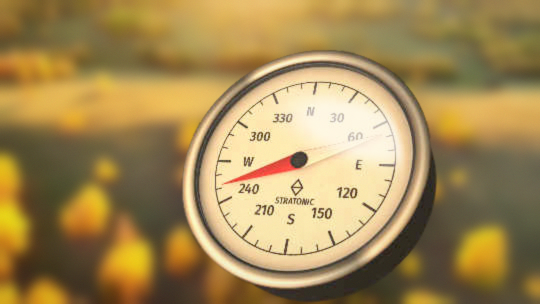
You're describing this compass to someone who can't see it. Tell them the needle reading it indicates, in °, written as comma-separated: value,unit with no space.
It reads 250,°
